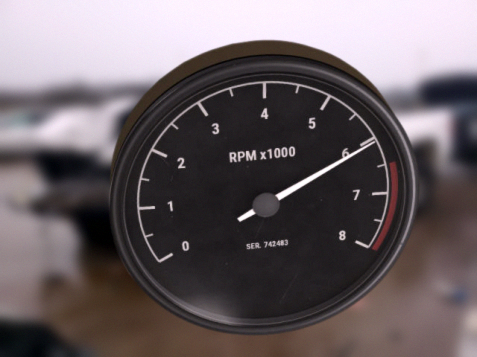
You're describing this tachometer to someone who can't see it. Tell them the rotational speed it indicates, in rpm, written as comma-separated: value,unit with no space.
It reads 6000,rpm
